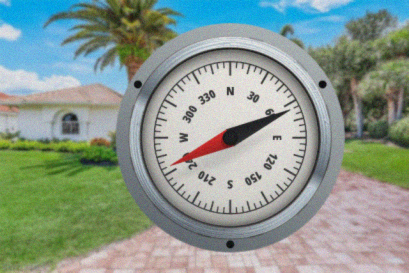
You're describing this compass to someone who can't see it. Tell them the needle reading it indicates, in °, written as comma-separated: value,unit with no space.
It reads 245,°
